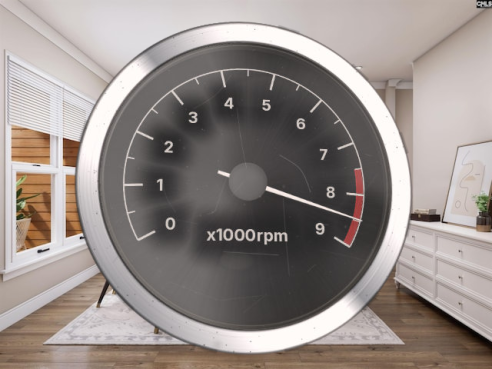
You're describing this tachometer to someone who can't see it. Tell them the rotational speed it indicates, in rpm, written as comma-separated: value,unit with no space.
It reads 8500,rpm
